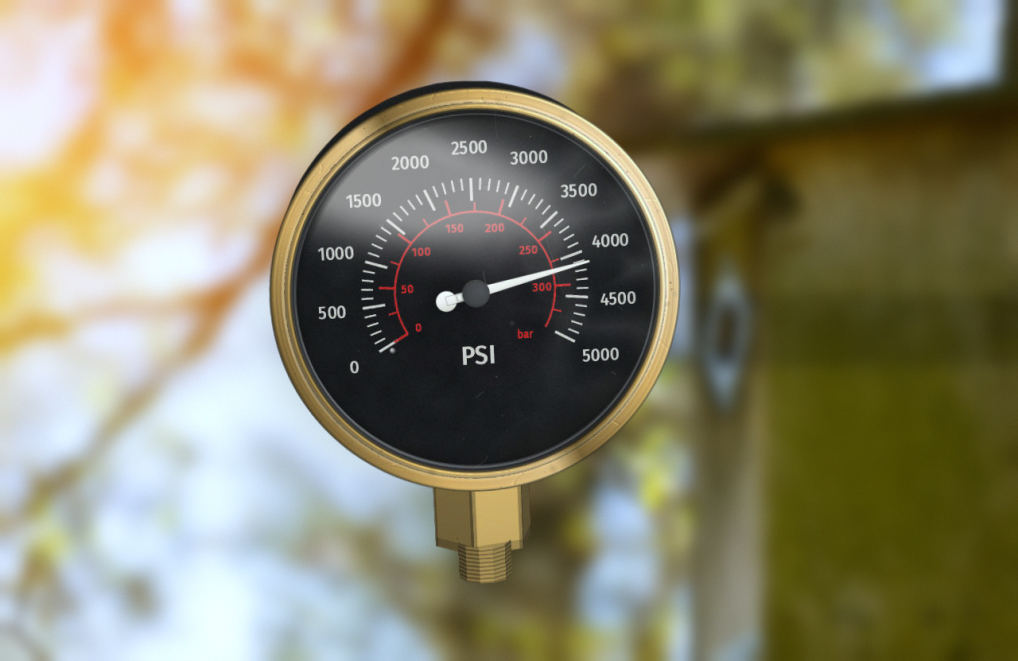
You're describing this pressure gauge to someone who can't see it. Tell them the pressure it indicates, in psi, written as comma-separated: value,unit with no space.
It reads 4100,psi
